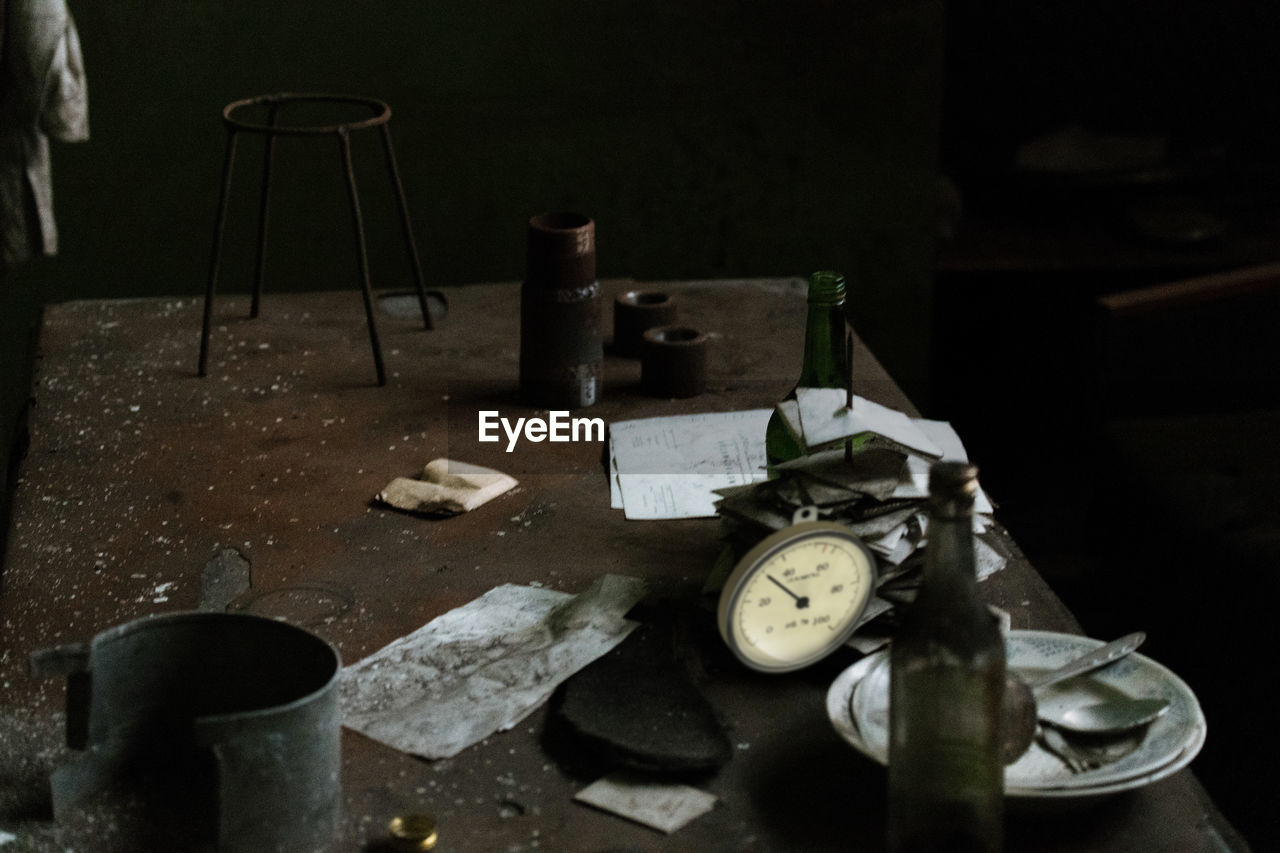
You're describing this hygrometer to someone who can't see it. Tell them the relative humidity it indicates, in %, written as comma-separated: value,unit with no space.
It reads 32,%
